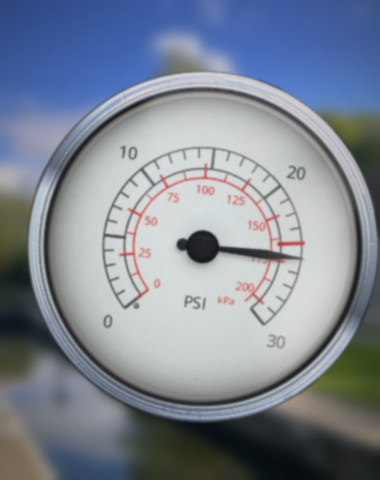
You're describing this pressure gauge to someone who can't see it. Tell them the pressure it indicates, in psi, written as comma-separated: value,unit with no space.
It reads 25,psi
